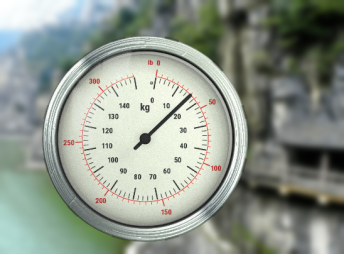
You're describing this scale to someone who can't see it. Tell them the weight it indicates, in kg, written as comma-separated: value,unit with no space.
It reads 16,kg
